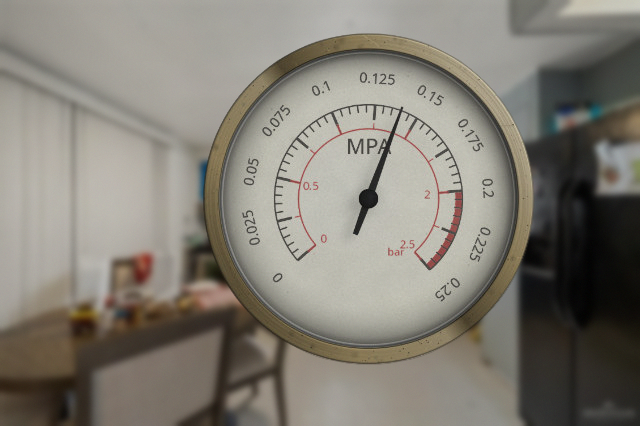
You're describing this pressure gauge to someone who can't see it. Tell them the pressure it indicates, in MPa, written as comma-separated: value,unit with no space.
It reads 0.14,MPa
